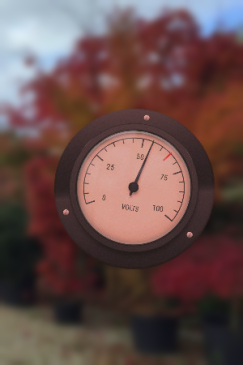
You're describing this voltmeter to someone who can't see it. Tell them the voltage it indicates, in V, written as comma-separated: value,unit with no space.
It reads 55,V
